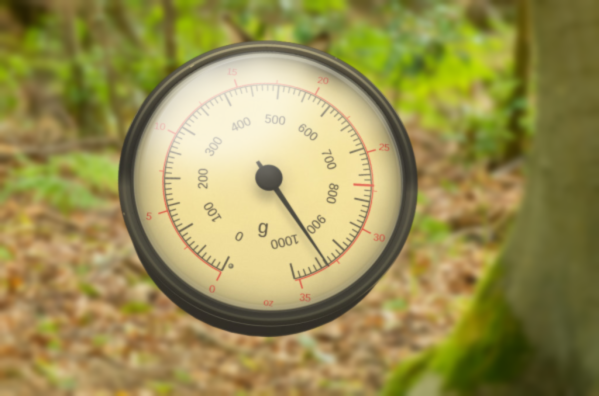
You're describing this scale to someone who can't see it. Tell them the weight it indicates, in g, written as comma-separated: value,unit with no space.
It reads 940,g
